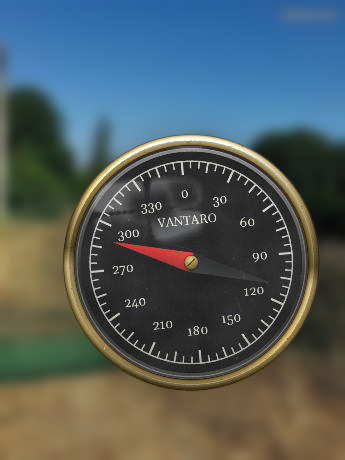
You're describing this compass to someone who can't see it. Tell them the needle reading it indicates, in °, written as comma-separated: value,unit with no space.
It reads 290,°
